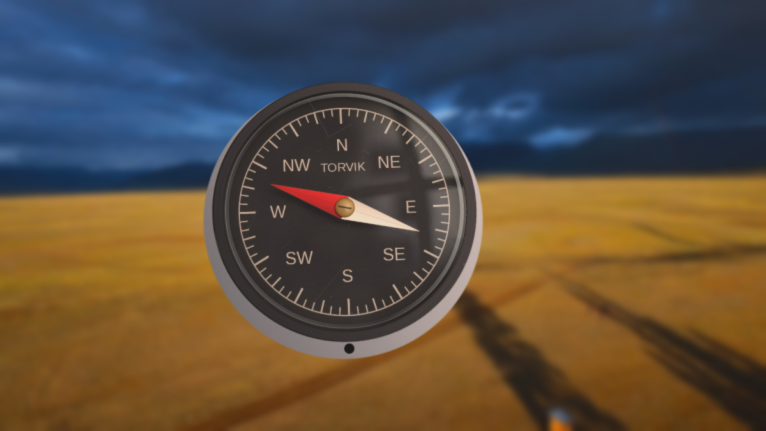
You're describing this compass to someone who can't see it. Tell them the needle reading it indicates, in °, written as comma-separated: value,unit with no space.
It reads 290,°
